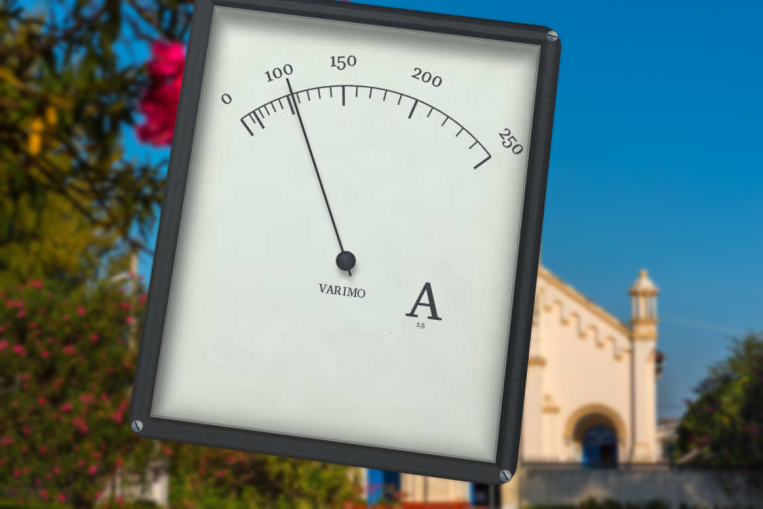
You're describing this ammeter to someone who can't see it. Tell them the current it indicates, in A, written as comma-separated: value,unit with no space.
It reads 105,A
